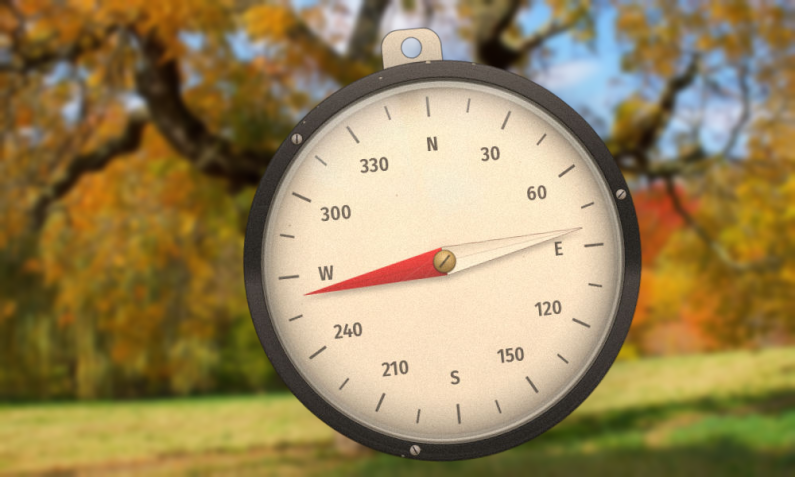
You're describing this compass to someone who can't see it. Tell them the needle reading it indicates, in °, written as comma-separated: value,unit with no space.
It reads 262.5,°
